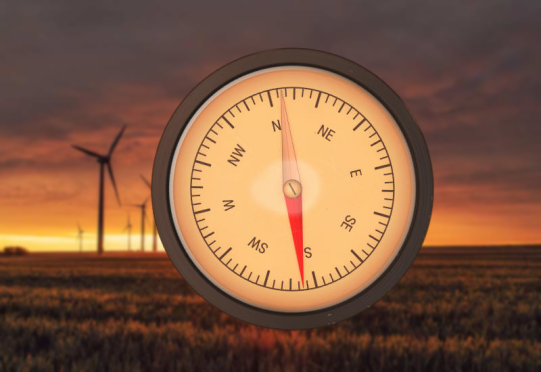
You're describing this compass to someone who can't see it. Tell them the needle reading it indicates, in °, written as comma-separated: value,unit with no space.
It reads 187.5,°
